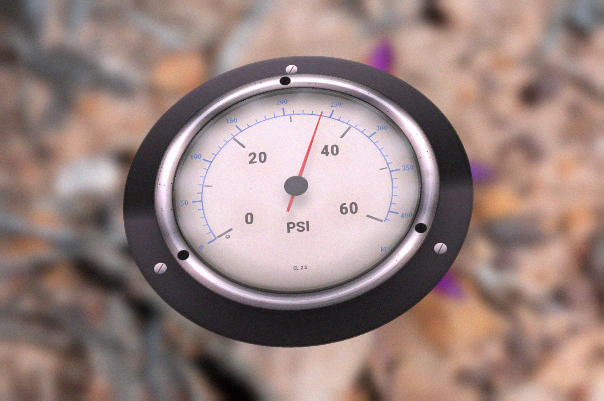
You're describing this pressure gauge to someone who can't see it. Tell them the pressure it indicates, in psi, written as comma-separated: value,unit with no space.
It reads 35,psi
